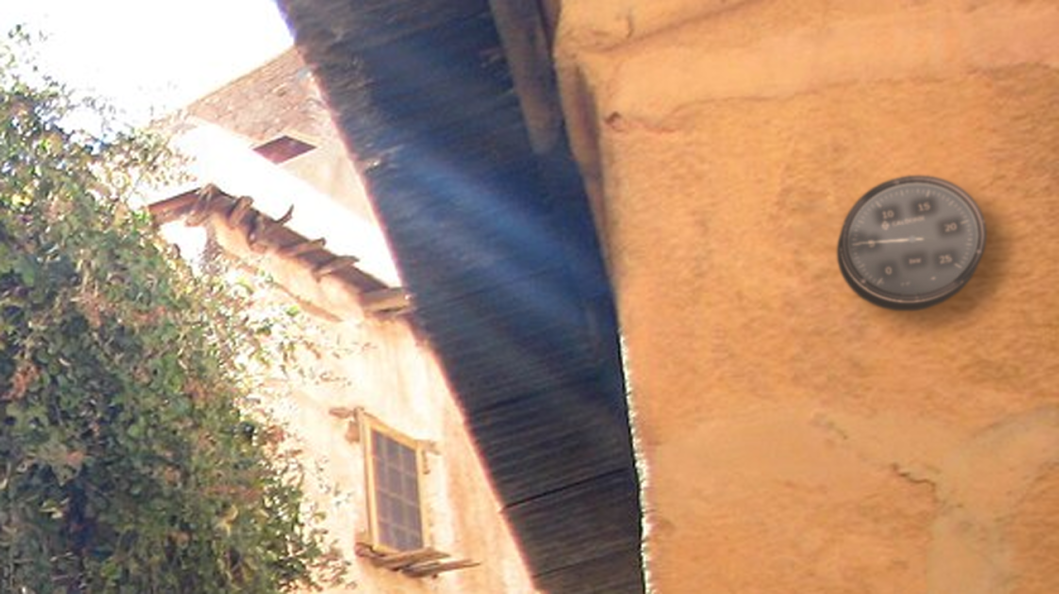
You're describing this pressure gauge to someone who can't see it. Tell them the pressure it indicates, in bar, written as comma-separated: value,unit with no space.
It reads 5,bar
